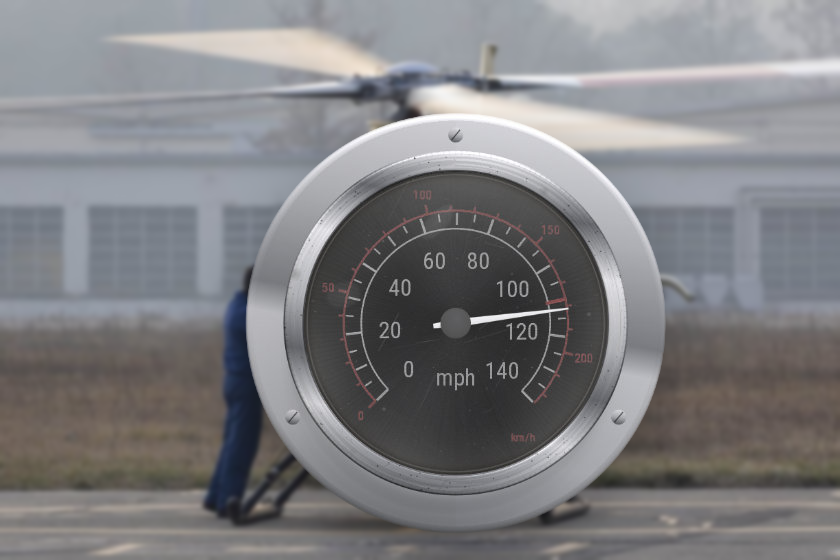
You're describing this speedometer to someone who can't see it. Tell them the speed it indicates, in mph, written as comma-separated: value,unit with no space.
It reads 112.5,mph
